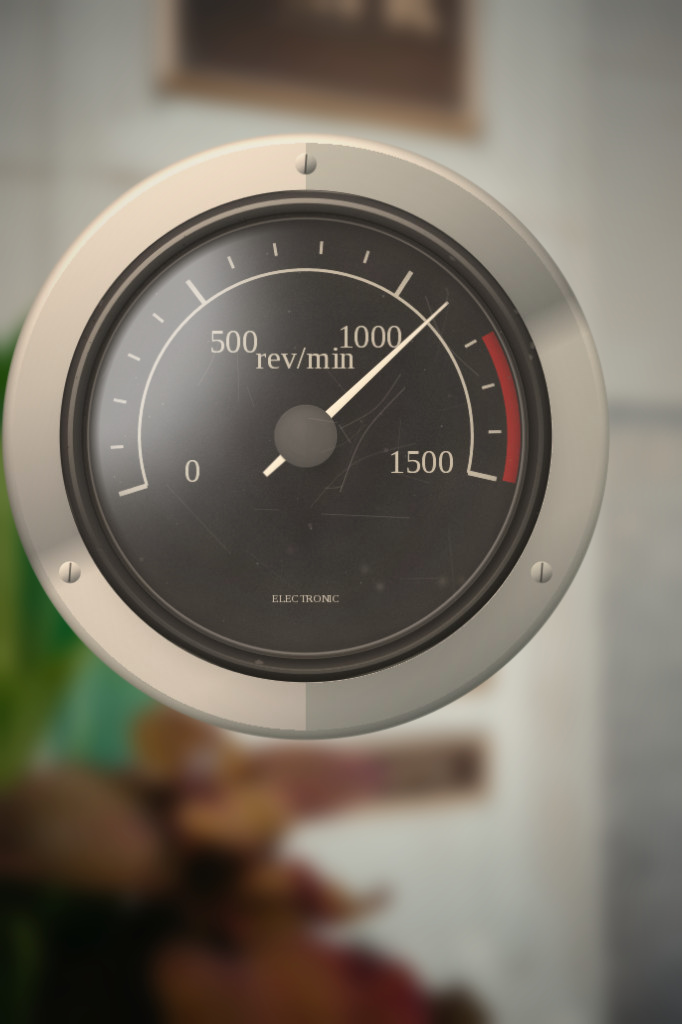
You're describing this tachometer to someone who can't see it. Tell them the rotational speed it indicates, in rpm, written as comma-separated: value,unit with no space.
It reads 1100,rpm
